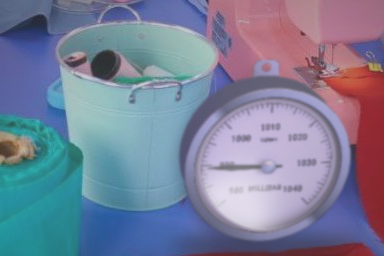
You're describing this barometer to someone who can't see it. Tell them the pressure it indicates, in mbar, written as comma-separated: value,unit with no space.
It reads 990,mbar
